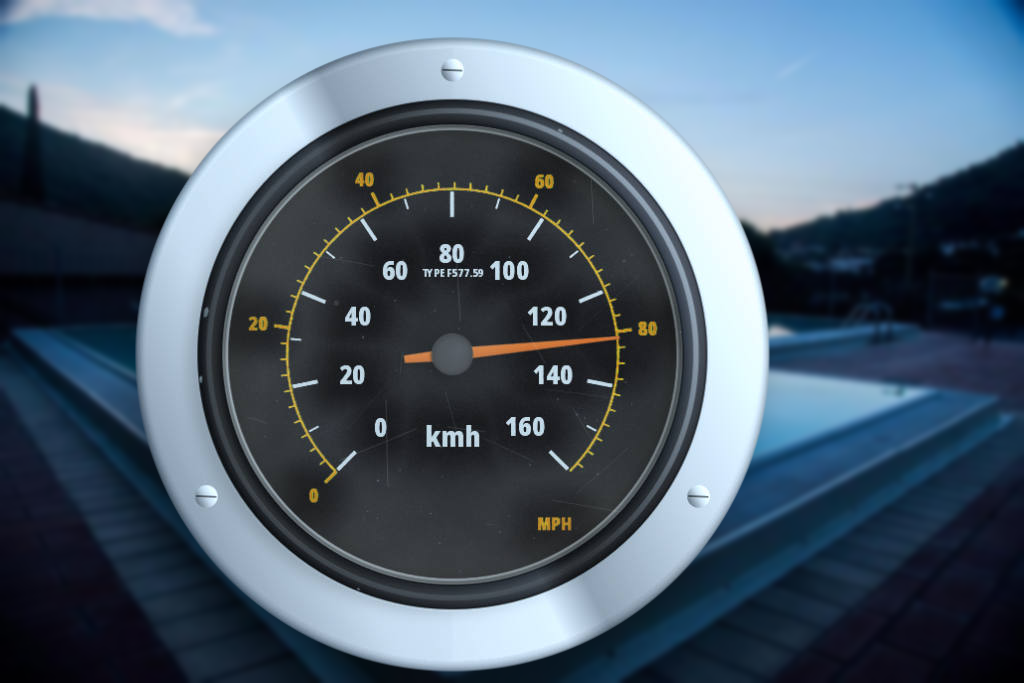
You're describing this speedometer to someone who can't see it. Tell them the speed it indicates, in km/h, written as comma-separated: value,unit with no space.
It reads 130,km/h
